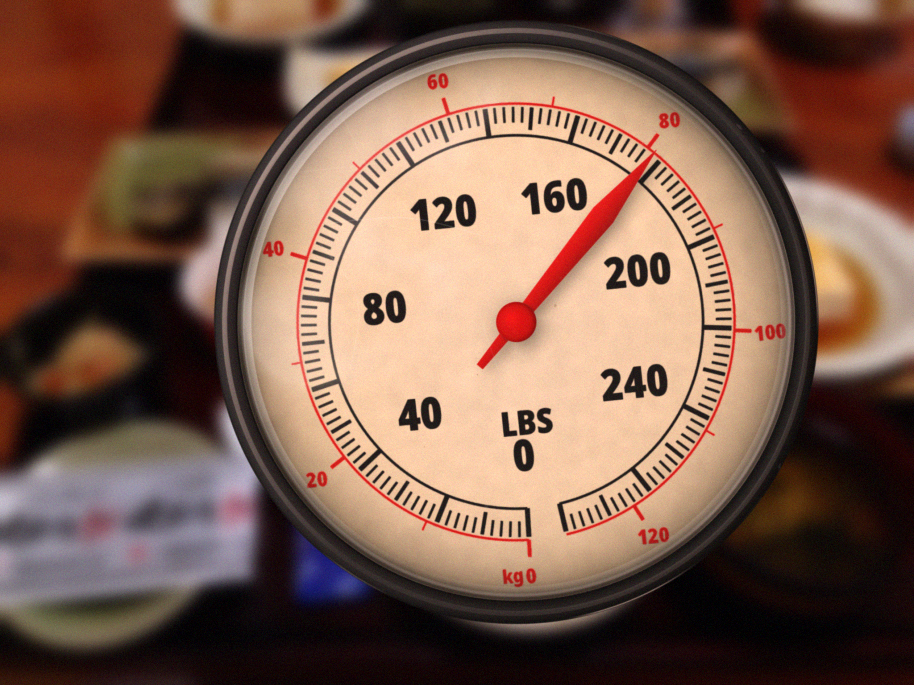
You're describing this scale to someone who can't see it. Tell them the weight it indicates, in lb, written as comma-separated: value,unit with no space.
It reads 178,lb
